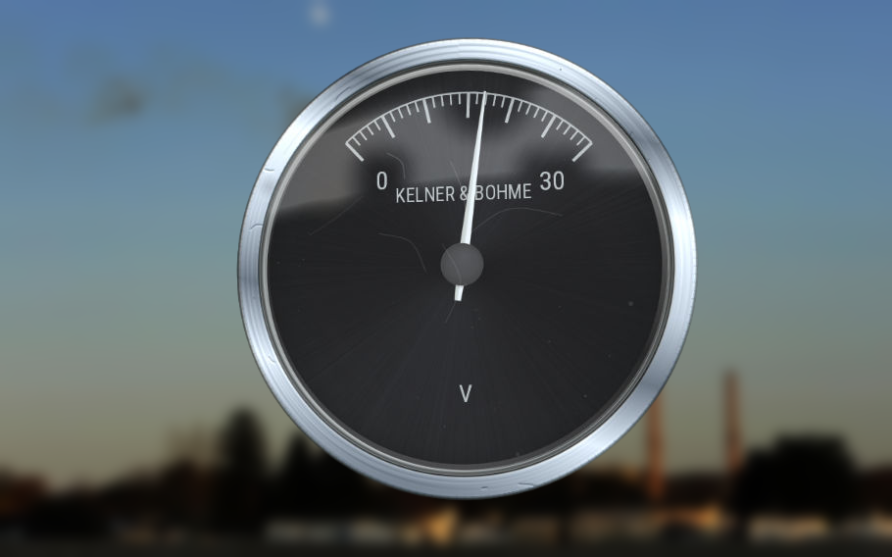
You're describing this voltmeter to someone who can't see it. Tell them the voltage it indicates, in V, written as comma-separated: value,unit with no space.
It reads 17,V
